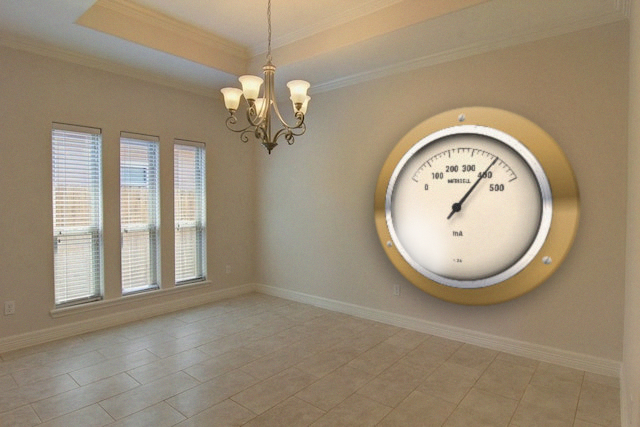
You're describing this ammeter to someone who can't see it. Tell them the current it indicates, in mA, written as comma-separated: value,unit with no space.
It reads 400,mA
